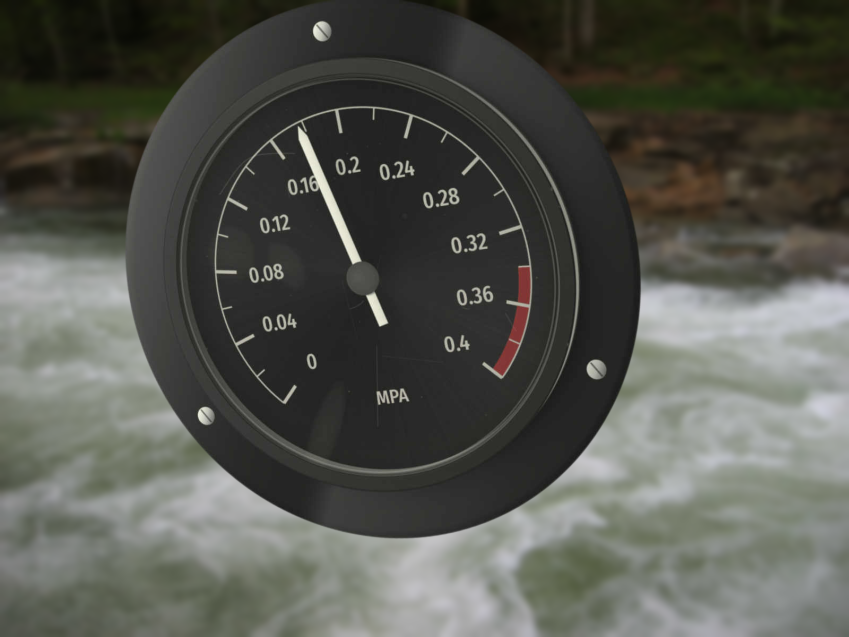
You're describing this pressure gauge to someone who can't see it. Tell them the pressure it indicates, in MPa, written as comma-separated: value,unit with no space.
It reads 0.18,MPa
